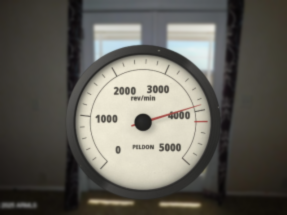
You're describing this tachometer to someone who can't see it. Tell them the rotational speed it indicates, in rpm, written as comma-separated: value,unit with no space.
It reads 3900,rpm
